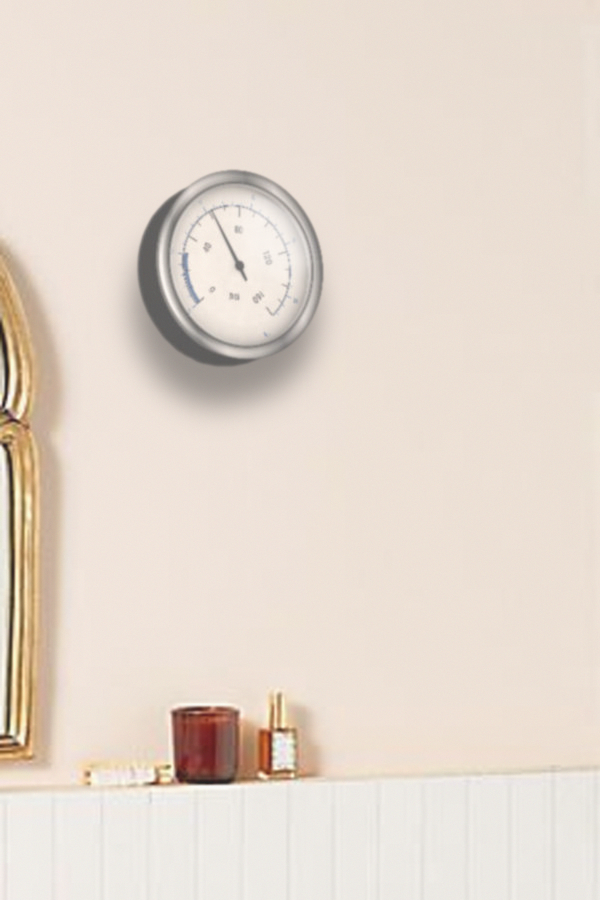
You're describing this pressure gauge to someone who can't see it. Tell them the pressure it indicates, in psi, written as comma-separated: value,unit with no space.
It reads 60,psi
